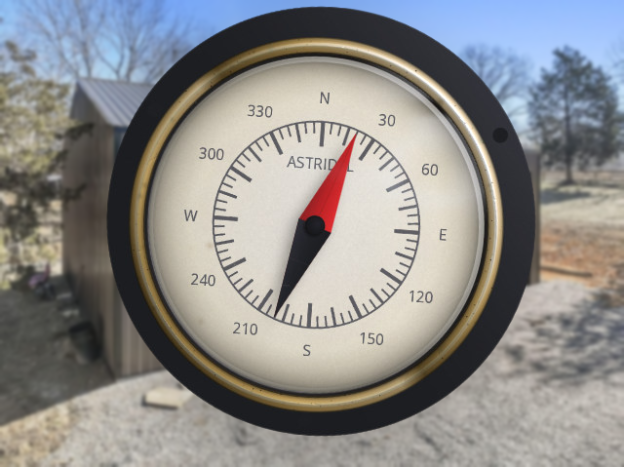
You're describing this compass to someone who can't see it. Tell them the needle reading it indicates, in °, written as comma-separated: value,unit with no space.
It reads 20,°
